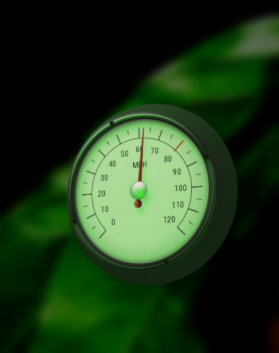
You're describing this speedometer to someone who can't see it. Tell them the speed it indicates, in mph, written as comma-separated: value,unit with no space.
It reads 62.5,mph
